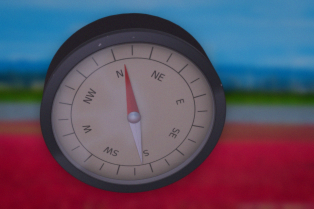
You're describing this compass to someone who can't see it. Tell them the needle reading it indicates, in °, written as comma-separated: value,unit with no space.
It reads 7.5,°
